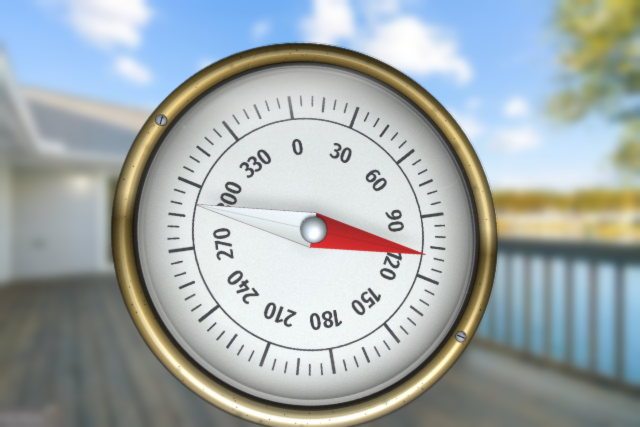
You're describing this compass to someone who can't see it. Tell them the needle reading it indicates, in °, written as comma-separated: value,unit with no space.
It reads 110,°
